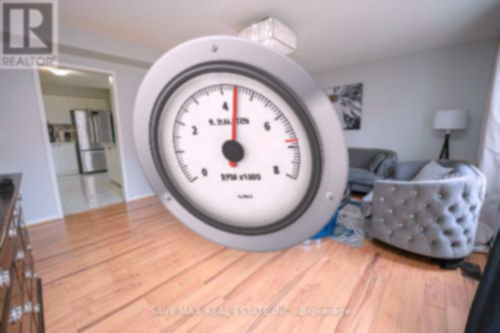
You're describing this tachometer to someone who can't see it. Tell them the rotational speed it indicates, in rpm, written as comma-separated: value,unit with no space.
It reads 4500,rpm
